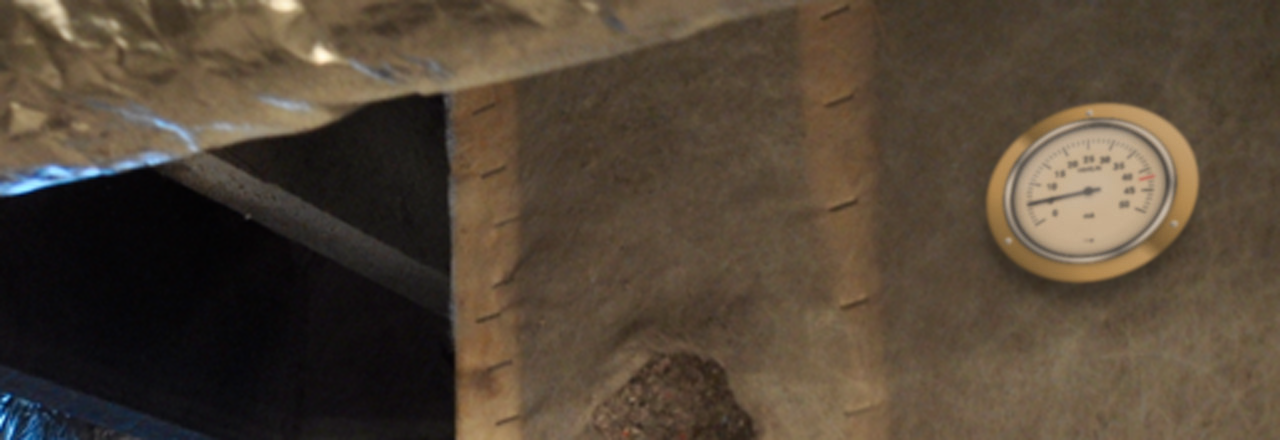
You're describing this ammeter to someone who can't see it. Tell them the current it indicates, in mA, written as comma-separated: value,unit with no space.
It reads 5,mA
